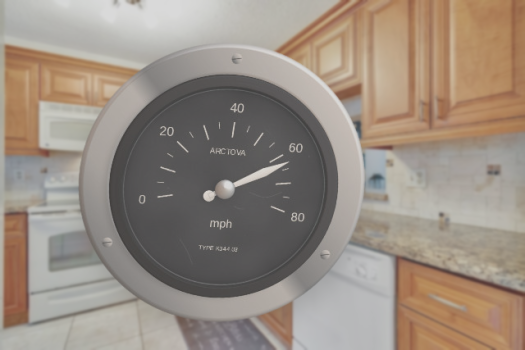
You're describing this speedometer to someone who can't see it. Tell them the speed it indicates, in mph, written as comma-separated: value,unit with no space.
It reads 62.5,mph
